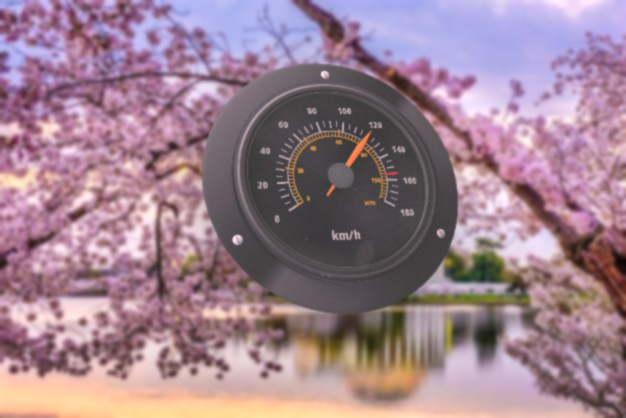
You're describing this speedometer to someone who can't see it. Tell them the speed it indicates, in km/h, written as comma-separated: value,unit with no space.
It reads 120,km/h
